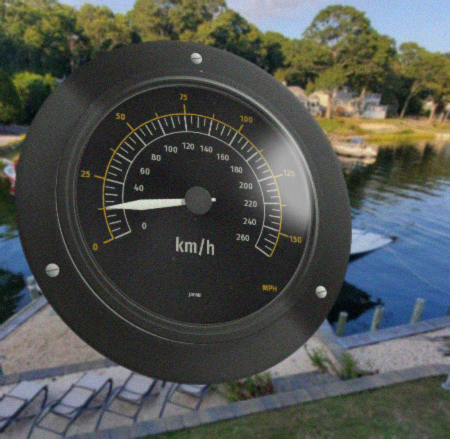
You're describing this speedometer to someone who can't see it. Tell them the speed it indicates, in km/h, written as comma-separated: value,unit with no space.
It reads 20,km/h
